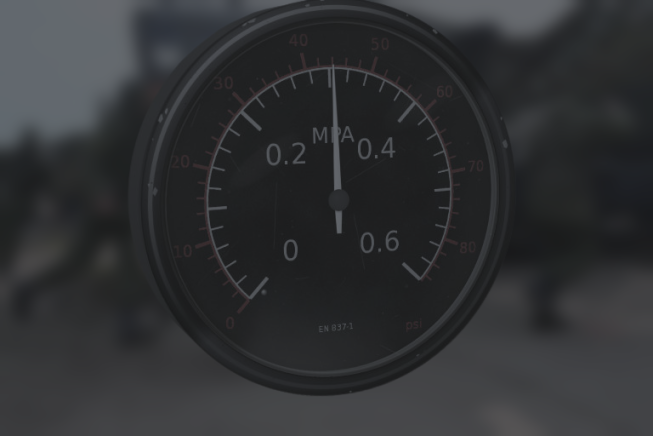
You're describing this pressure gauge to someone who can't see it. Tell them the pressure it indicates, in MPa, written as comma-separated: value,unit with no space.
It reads 0.3,MPa
